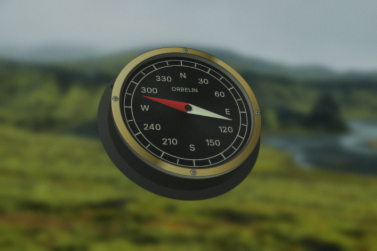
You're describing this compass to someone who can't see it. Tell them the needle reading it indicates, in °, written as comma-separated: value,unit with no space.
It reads 285,°
